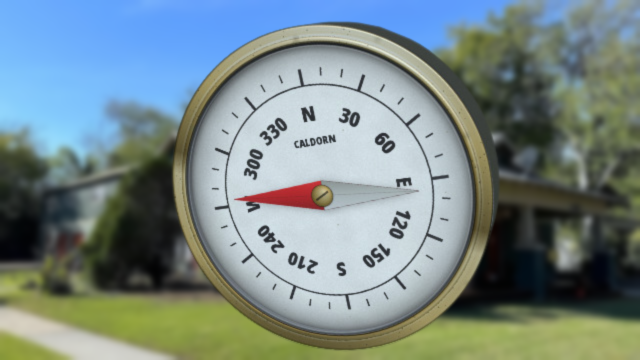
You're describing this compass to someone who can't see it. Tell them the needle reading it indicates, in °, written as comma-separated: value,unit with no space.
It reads 275,°
